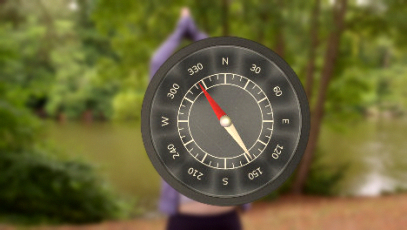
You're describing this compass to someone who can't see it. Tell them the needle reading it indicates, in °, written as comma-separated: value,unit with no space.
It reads 325,°
